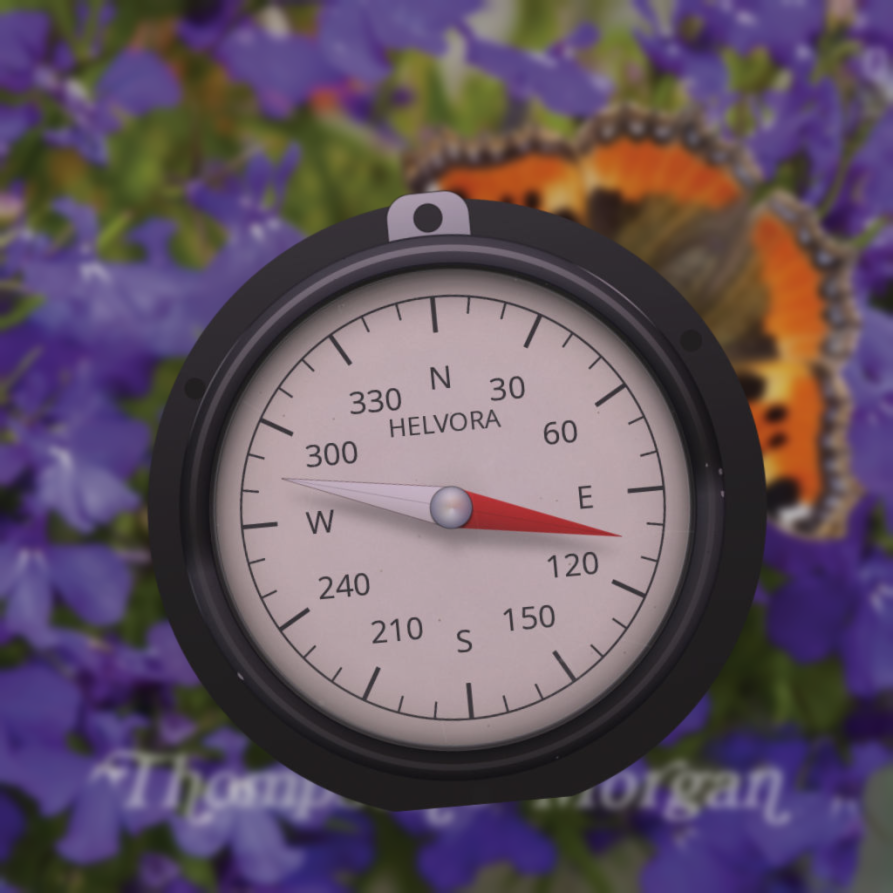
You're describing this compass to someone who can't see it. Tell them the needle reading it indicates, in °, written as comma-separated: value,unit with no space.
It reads 105,°
